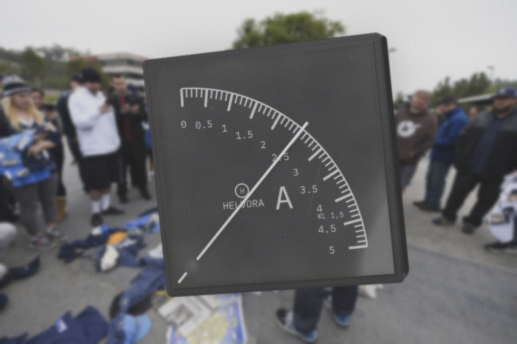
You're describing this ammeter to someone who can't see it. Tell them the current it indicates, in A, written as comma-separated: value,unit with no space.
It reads 2.5,A
